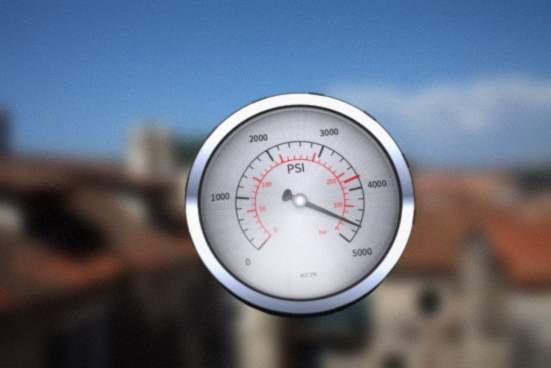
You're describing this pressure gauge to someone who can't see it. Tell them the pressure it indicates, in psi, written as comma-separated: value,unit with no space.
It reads 4700,psi
